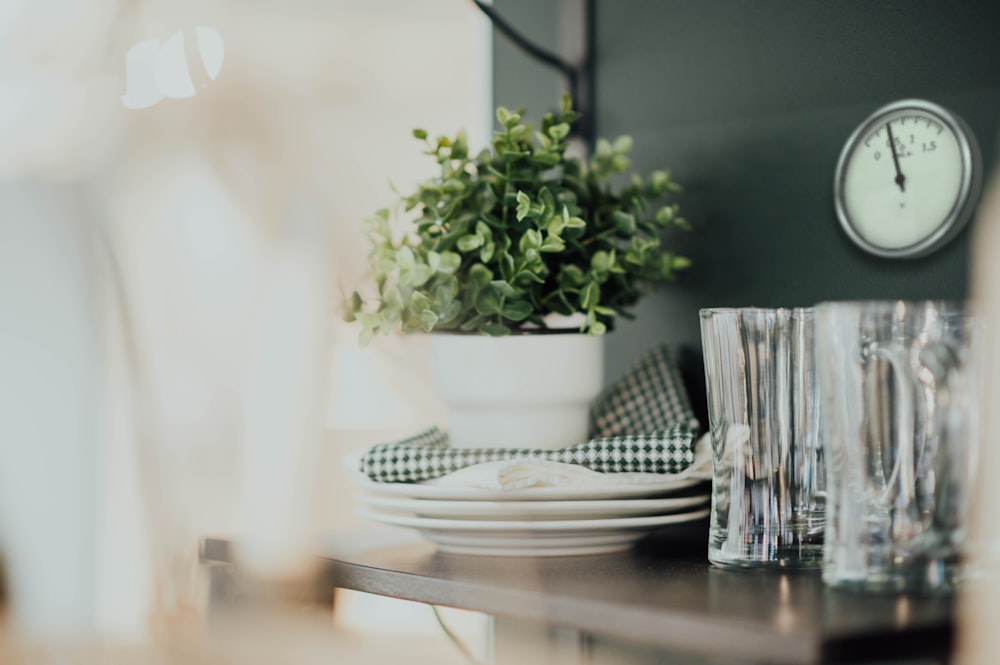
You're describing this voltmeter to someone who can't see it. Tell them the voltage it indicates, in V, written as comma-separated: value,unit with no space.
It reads 0.5,V
